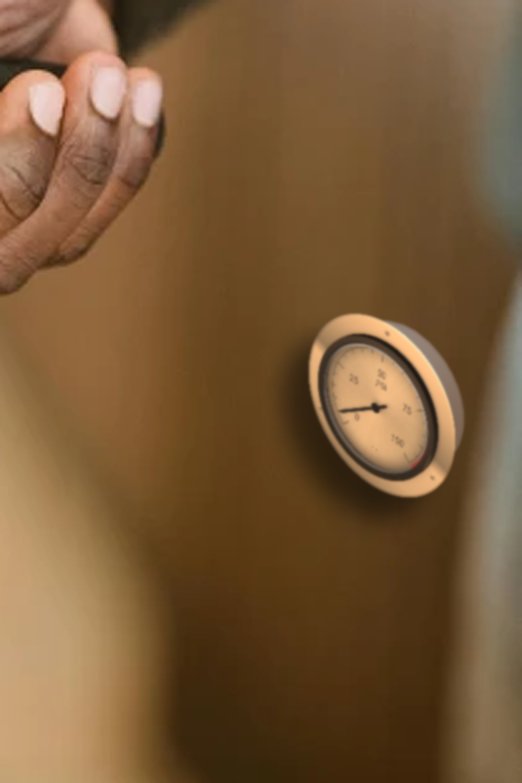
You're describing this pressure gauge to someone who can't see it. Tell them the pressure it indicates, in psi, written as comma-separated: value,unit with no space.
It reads 5,psi
